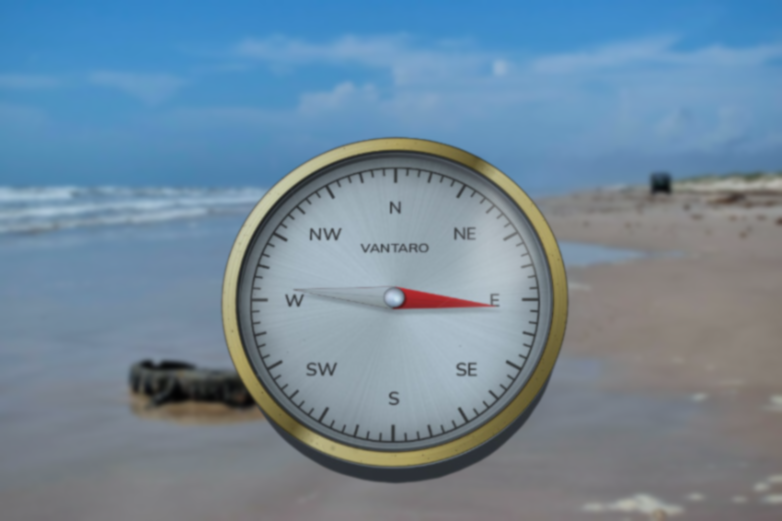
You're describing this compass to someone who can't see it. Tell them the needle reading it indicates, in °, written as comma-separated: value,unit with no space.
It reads 95,°
